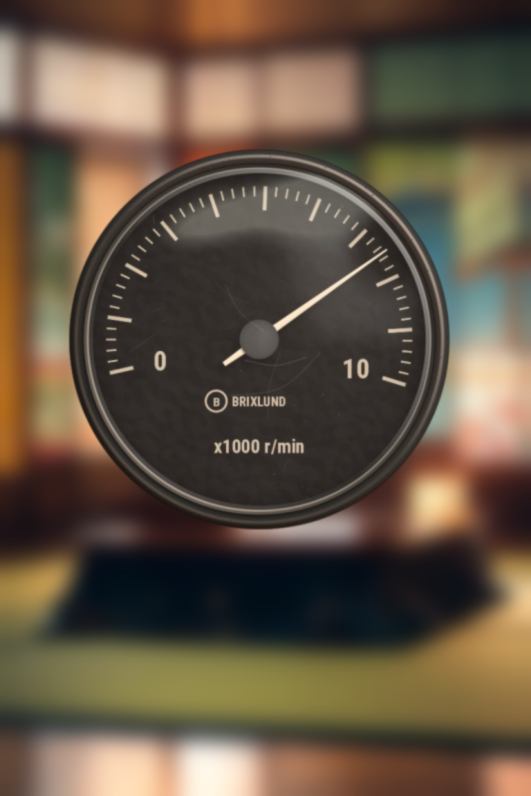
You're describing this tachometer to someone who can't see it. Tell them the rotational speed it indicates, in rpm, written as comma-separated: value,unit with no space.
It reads 7500,rpm
